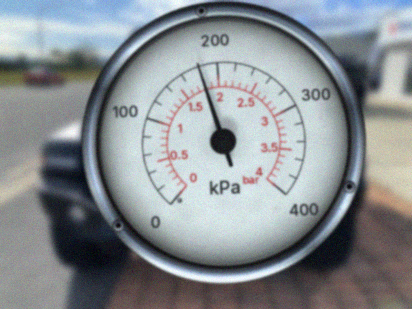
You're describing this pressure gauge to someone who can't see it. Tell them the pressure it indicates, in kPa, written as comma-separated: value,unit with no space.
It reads 180,kPa
